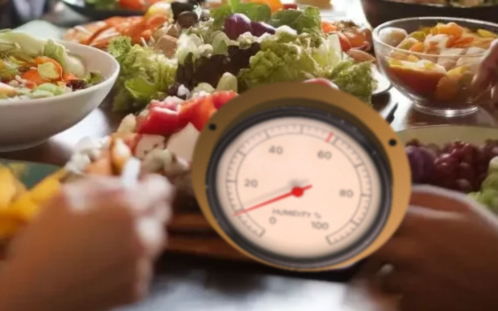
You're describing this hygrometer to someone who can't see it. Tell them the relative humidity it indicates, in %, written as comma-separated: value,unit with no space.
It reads 10,%
